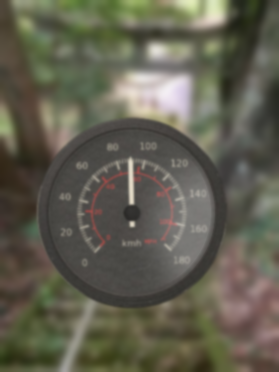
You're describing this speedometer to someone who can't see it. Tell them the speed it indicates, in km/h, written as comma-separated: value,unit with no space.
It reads 90,km/h
